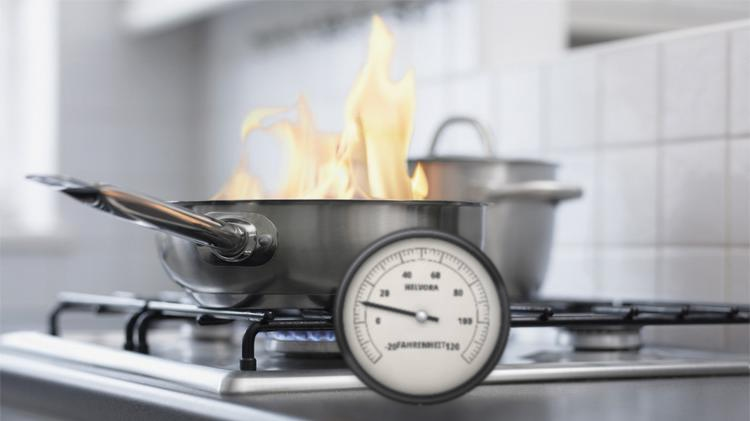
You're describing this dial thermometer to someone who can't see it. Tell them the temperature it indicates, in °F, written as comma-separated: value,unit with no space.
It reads 10,°F
